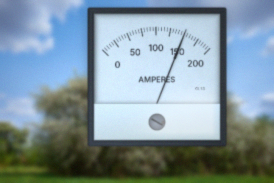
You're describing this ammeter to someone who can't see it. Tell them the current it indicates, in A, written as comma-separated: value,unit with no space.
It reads 150,A
